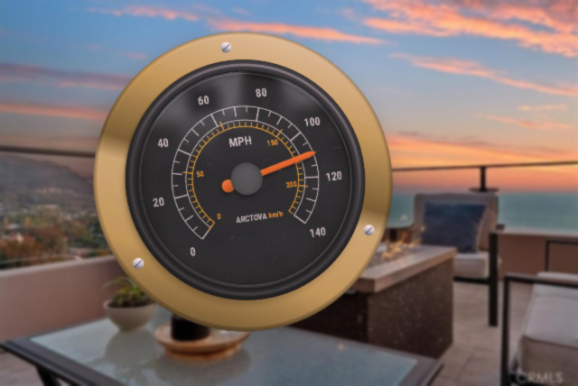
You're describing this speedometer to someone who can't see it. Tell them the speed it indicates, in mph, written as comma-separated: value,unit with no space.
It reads 110,mph
